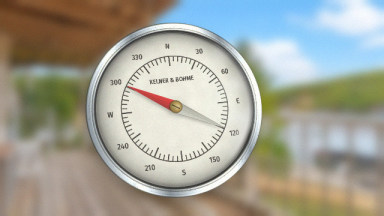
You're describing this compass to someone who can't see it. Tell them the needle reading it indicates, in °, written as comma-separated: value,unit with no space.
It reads 300,°
